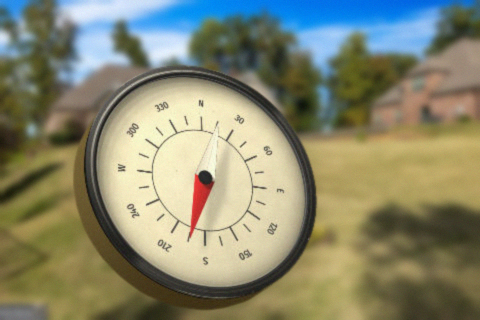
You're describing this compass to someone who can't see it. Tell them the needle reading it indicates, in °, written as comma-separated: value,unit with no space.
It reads 195,°
